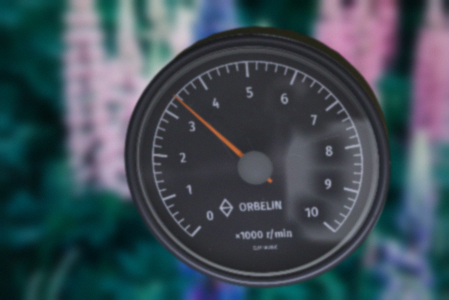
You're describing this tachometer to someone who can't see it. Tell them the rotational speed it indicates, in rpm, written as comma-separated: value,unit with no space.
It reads 3400,rpm
